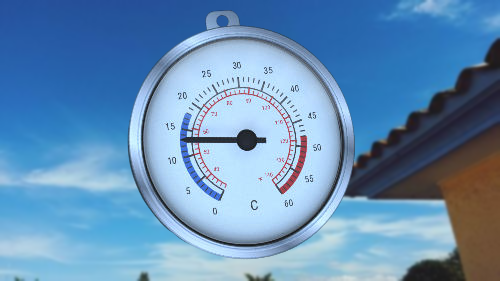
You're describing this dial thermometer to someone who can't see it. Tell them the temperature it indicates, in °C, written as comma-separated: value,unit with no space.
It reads 13,°C
